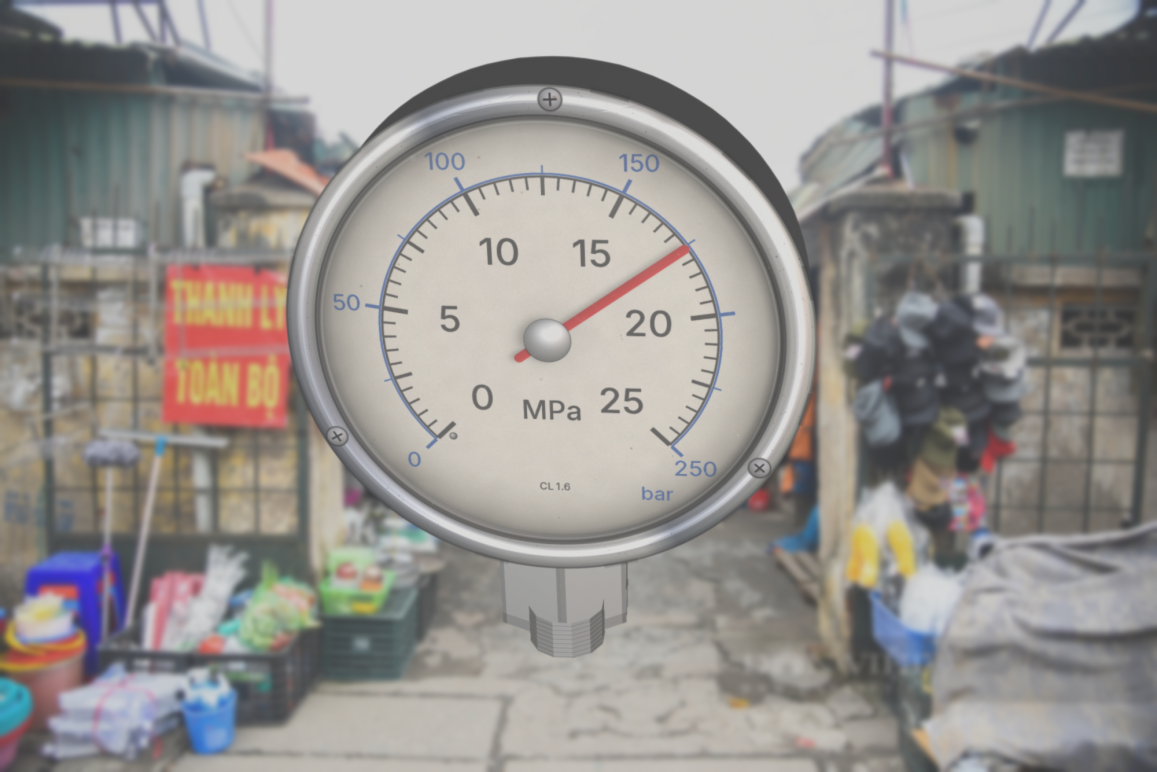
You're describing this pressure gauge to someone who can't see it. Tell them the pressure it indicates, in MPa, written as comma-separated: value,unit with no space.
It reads 17.5,MPa
